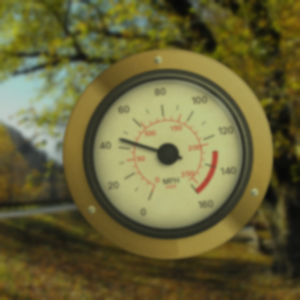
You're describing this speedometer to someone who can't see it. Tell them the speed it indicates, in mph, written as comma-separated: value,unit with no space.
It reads 45,mph
